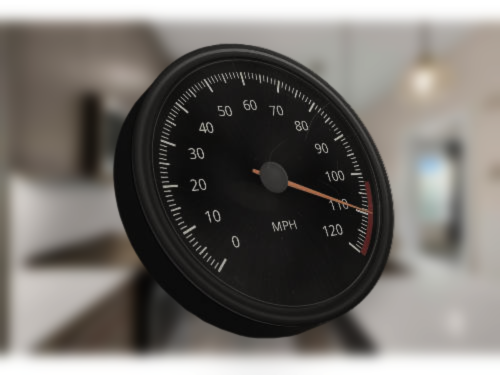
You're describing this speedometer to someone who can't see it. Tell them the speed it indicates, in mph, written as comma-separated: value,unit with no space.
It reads 110,mph
